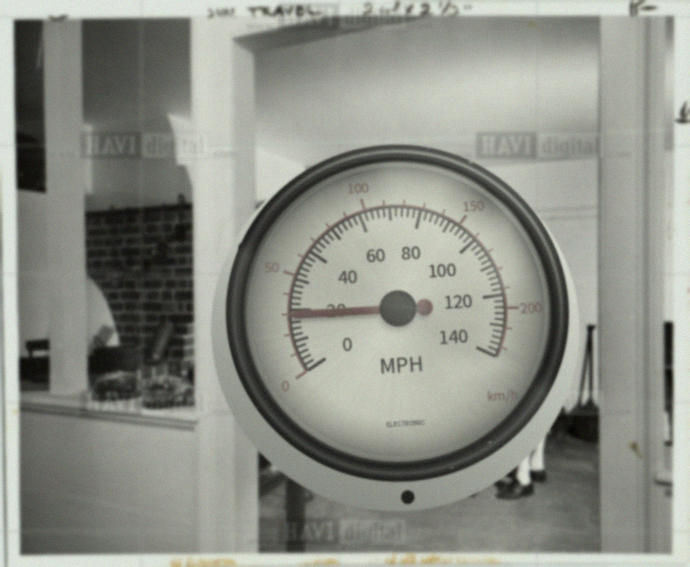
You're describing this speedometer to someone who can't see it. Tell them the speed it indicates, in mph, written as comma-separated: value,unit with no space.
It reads 18,mph
